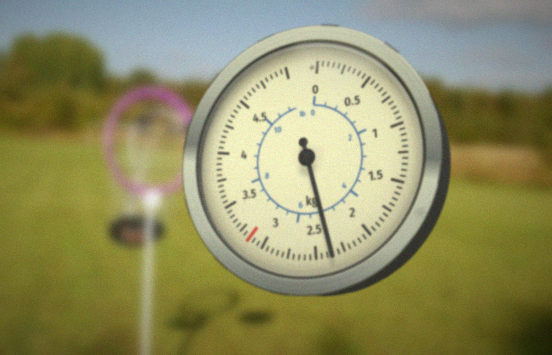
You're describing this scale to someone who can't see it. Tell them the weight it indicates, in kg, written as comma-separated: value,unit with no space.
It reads 2.35,kg
